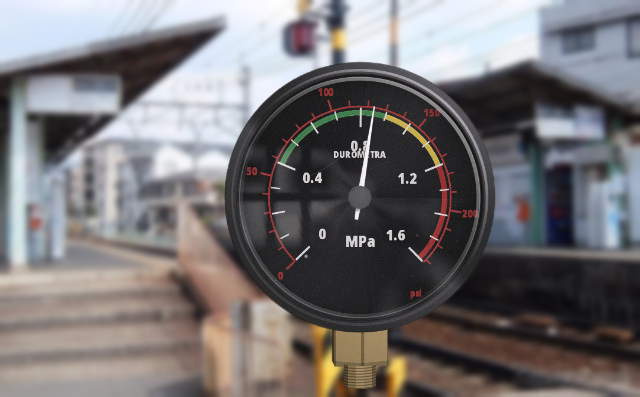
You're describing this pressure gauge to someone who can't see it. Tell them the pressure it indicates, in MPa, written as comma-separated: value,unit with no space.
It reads 0.85,MPa
